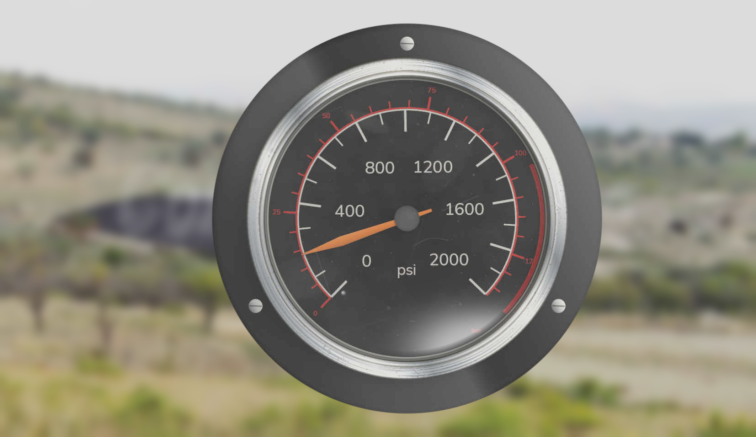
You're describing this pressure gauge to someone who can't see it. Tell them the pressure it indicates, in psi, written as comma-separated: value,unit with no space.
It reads 200,psi
